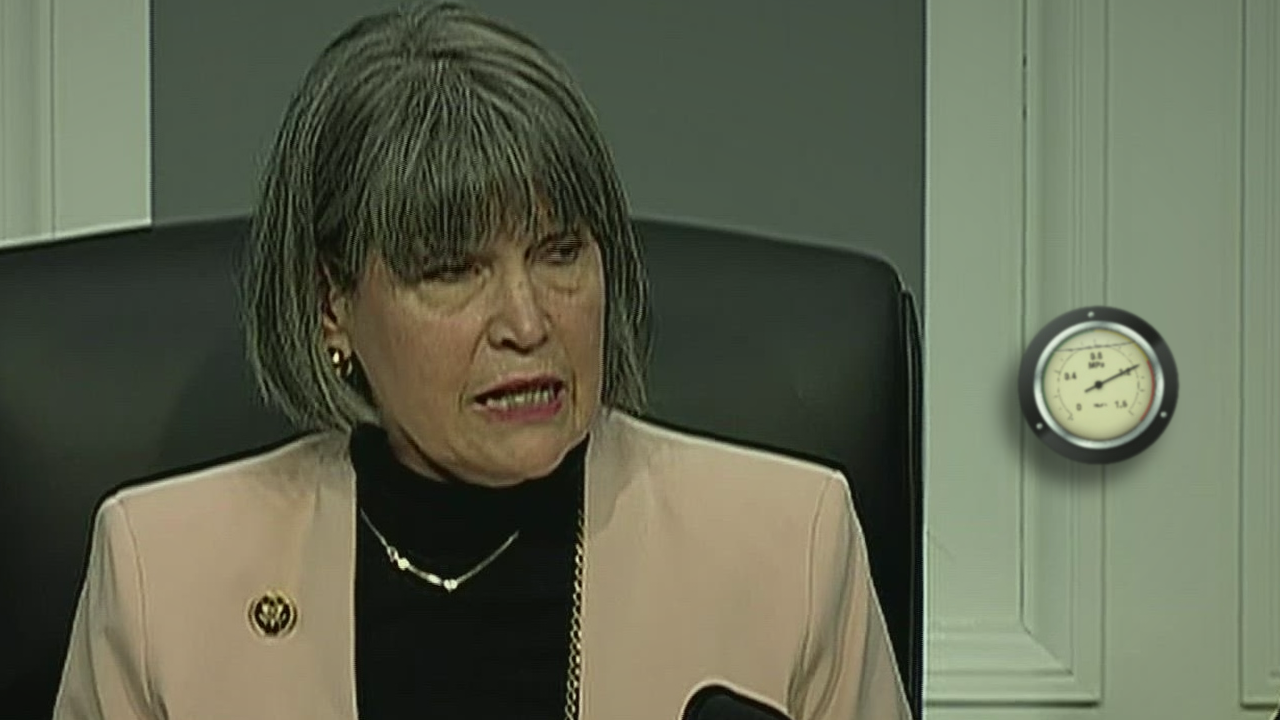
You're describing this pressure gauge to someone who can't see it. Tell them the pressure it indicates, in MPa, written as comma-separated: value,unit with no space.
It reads 1.2,MPa
